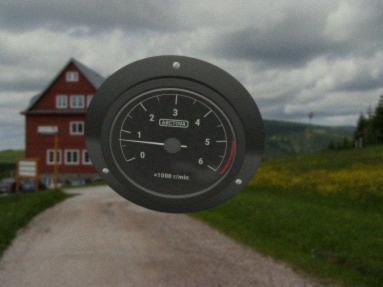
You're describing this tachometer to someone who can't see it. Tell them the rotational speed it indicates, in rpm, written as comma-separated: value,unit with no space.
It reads 750,rpm
